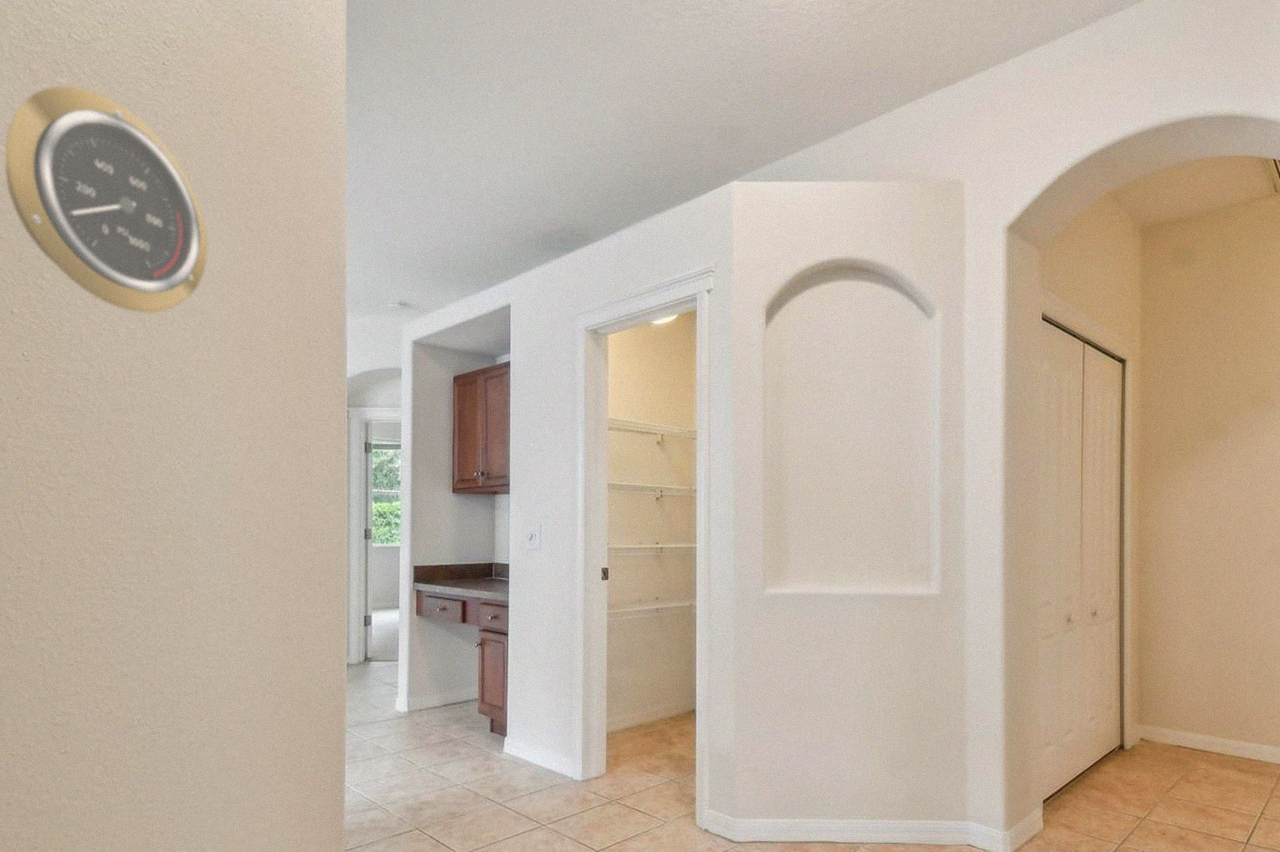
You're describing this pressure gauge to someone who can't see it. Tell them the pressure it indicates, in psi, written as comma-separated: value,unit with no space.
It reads 100,psi
